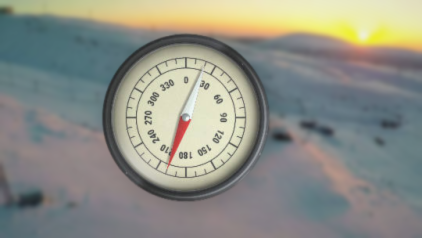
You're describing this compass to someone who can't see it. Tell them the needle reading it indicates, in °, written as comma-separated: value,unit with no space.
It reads 200,°
